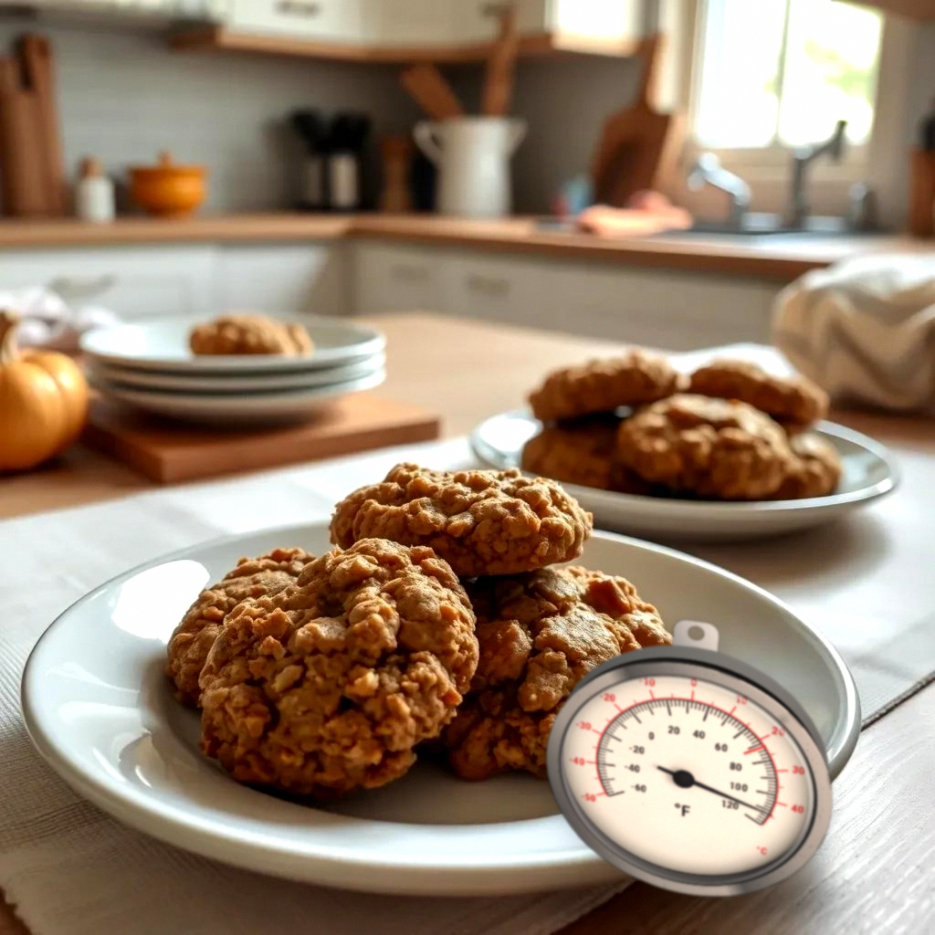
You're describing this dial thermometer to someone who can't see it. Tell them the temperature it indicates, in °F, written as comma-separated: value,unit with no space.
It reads 110,°F
